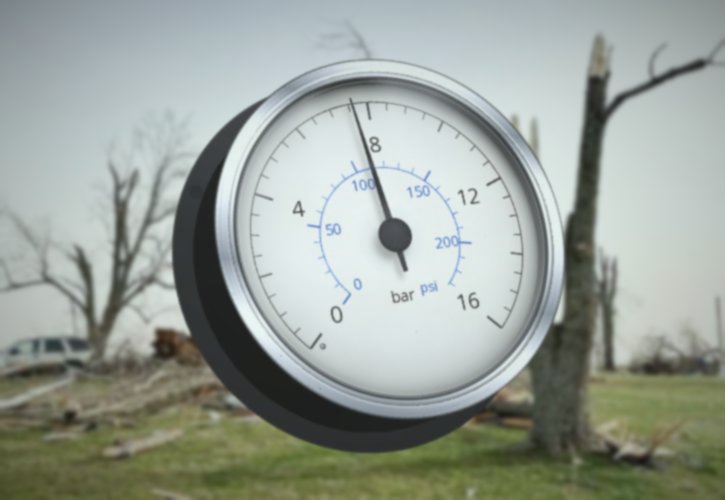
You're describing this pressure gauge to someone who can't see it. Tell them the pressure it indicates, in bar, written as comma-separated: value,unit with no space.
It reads 7.5,bar
